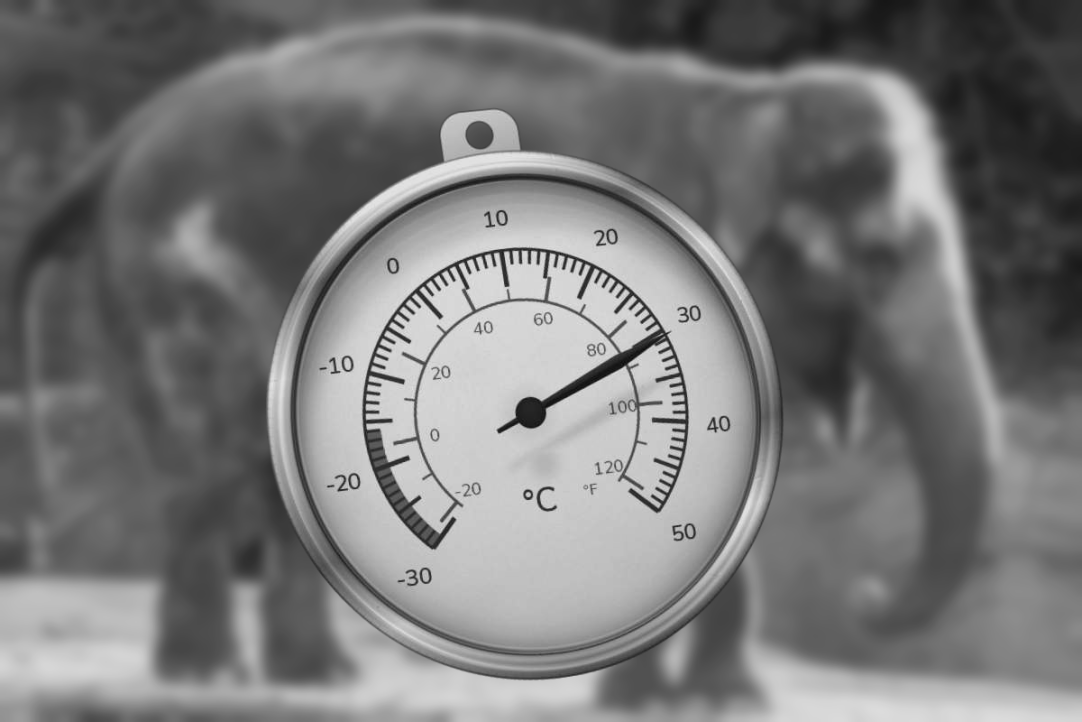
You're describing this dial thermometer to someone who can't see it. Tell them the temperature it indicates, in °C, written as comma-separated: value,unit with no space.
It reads 30.5,°C
